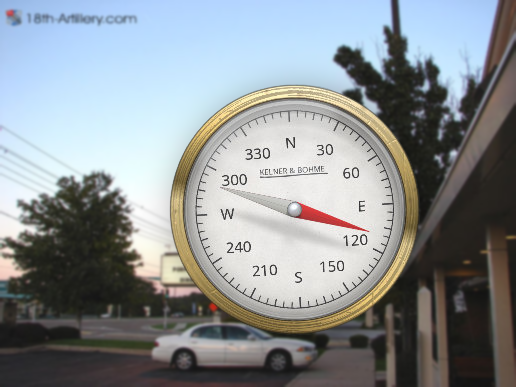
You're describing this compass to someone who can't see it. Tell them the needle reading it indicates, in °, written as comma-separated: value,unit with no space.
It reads 110,°
